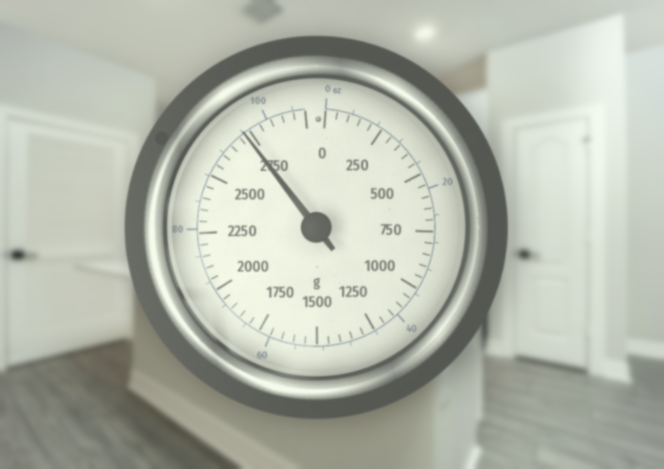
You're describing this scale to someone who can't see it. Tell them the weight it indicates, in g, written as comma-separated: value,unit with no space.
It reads 2725,g
